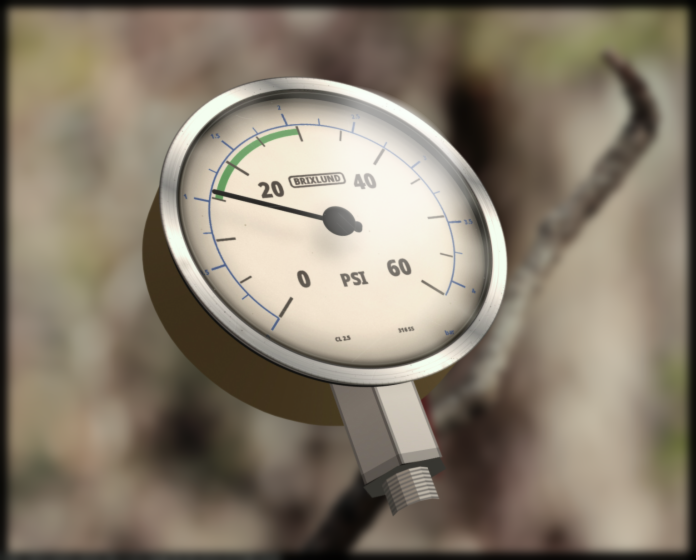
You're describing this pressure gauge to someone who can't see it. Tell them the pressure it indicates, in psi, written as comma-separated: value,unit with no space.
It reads 15,psi
